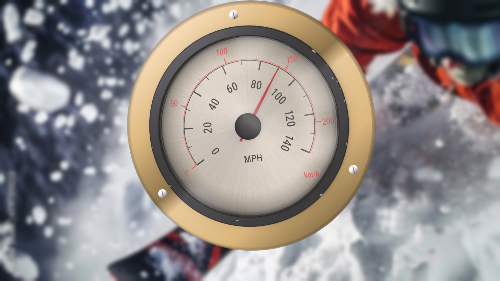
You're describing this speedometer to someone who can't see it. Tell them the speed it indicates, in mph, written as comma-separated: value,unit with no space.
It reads 90,mph
